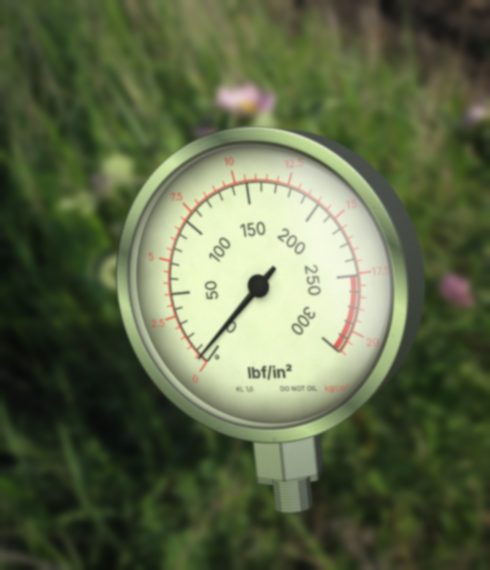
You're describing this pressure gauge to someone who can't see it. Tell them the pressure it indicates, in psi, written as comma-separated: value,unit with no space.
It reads 5,psi
